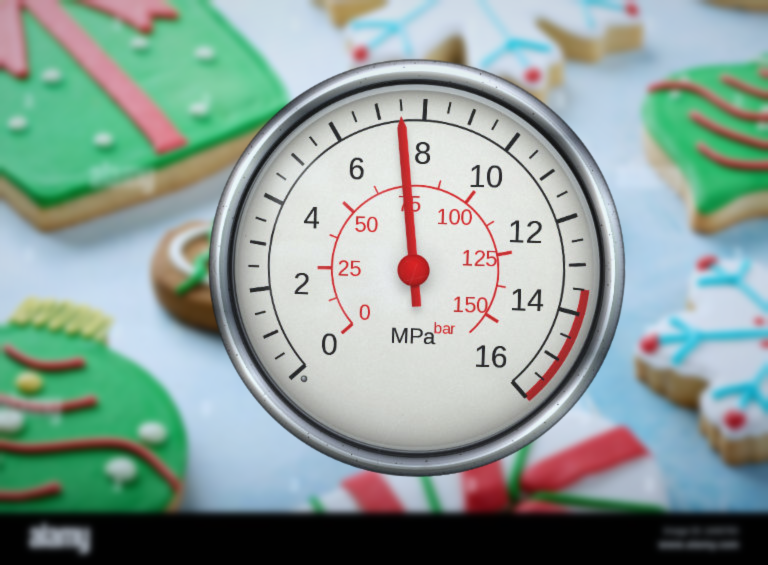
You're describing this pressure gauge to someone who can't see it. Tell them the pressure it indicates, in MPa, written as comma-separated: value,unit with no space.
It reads 7.5,MPa
